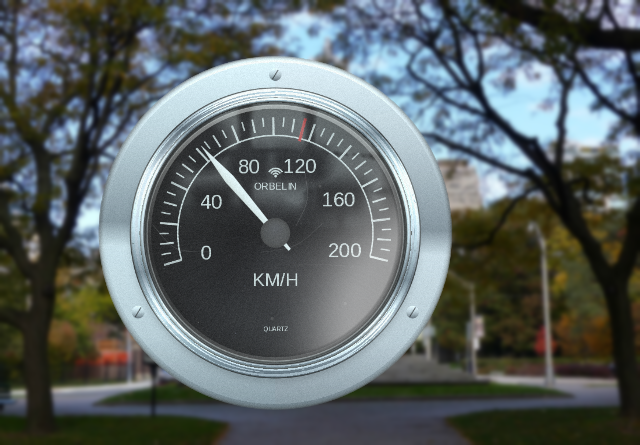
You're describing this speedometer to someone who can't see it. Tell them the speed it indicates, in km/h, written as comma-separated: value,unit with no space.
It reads 62.5,km/h
